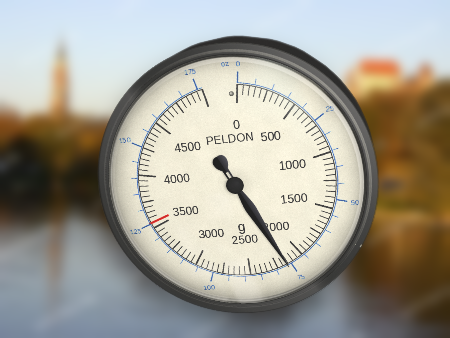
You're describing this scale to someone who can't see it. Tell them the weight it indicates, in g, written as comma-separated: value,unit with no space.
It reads 2150,g
